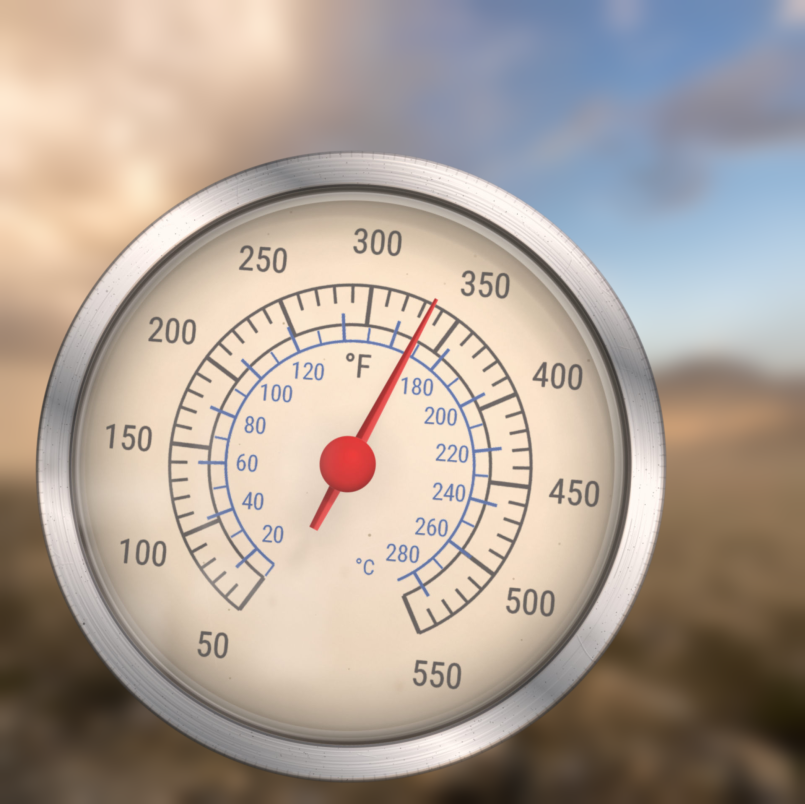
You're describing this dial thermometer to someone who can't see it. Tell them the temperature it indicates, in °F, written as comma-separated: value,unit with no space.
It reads 335,°F
